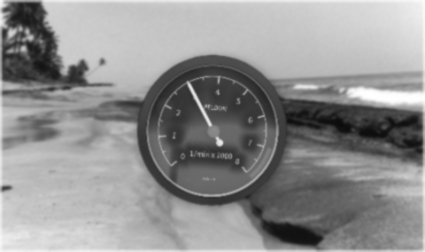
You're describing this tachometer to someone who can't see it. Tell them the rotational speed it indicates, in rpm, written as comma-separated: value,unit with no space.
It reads 3000,rpm
